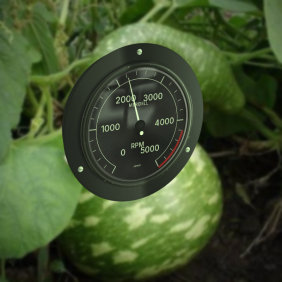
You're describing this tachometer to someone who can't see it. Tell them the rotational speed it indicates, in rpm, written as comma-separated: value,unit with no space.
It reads 2200,rpm
